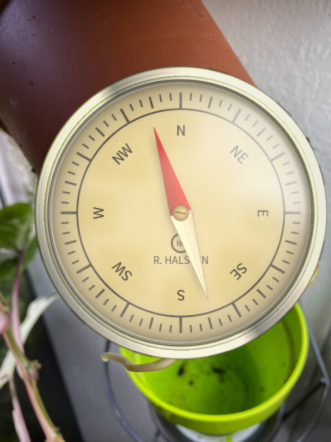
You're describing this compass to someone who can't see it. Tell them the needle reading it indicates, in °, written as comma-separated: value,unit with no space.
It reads 342.5,°
